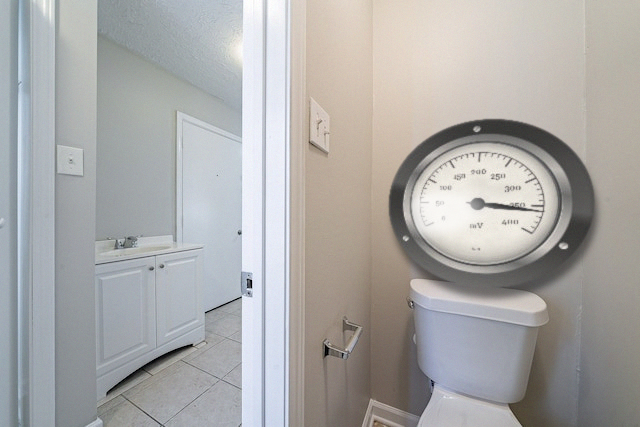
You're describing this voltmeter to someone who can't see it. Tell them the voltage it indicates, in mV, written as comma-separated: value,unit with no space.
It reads 360,mV
